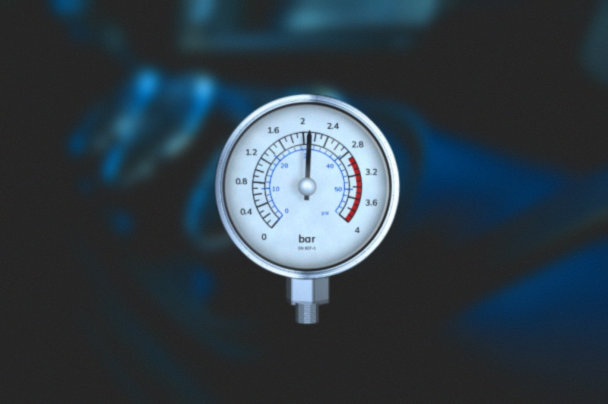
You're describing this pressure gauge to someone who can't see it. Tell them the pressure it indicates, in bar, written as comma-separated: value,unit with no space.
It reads 2.1,bar
